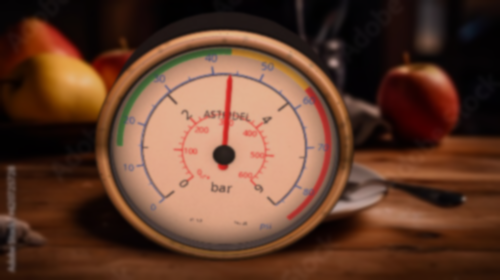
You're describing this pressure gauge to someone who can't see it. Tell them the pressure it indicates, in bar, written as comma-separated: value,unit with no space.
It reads 3,bar
